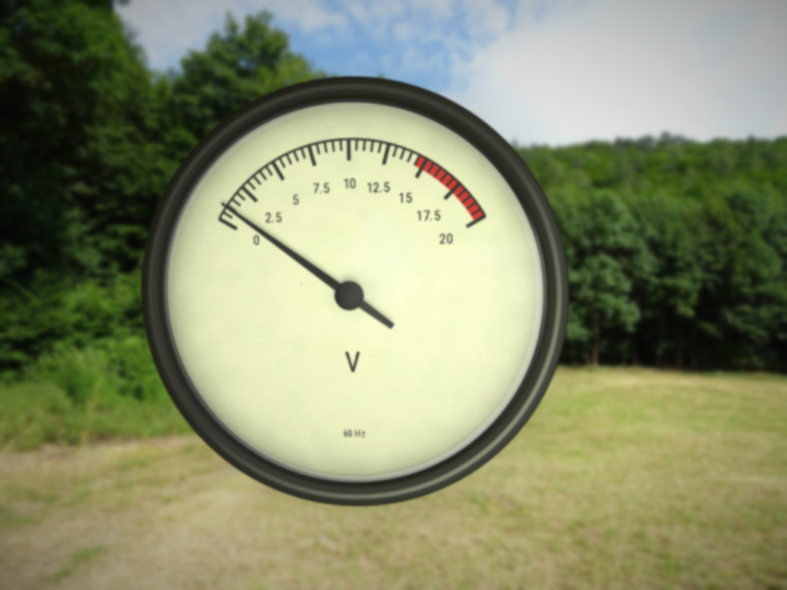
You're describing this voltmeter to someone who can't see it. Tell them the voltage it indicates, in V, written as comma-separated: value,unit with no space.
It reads 1,V
